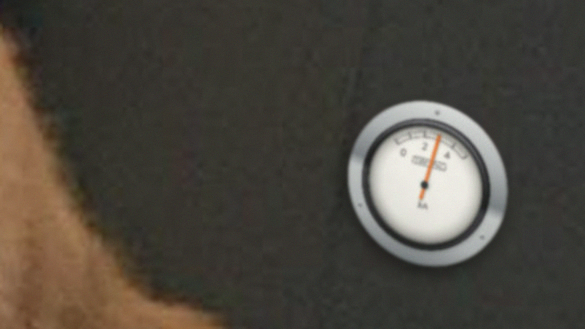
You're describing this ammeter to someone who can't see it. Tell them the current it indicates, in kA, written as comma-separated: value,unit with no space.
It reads 3,kA
